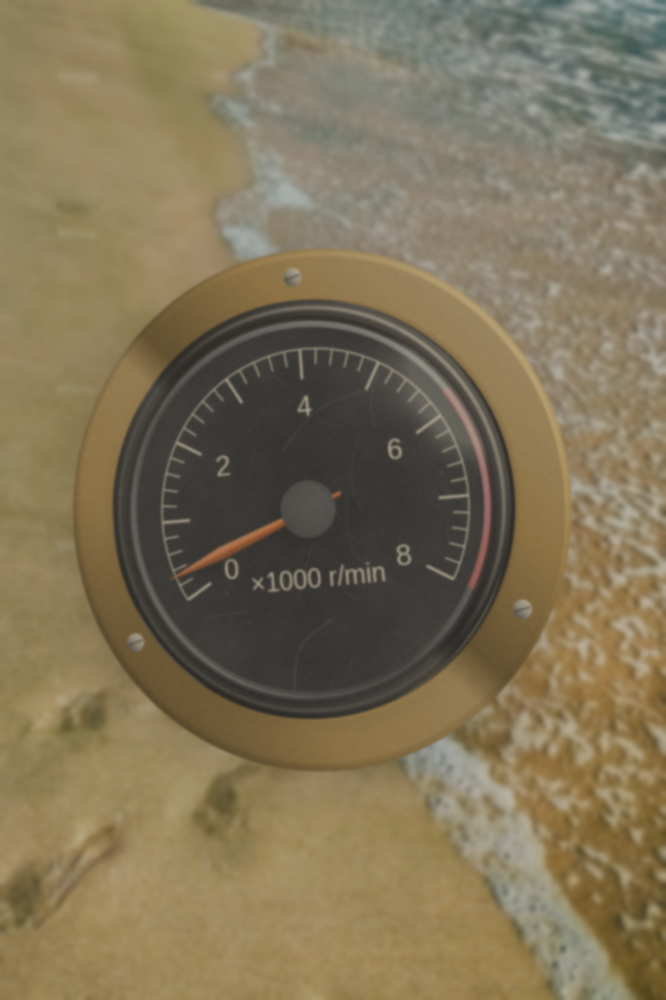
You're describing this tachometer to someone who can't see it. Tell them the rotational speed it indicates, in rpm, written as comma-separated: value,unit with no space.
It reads 300,rpm
